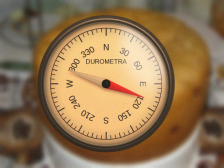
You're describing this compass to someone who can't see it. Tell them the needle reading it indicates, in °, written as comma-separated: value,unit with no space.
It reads 110,°
